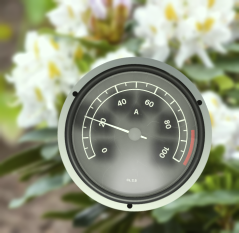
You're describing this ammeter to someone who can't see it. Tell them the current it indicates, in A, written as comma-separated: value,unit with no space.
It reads 20,A
